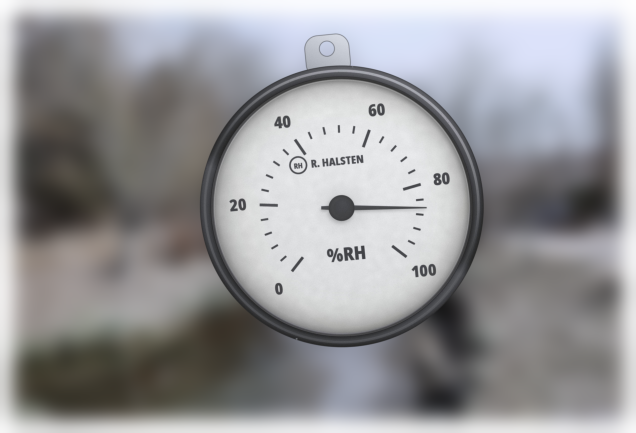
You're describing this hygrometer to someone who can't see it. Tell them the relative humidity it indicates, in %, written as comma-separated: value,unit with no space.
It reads 86,%
